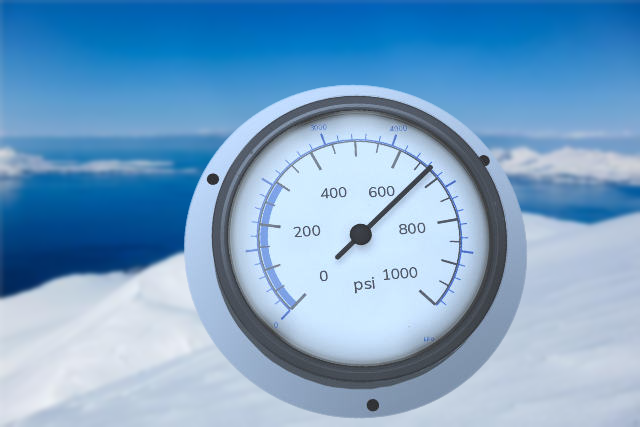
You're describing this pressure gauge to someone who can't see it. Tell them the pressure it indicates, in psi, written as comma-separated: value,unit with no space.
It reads 675,psi
